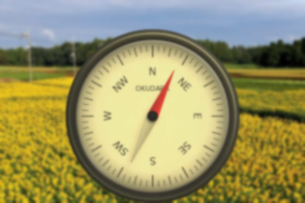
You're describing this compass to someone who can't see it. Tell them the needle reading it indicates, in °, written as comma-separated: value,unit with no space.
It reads 25,°
